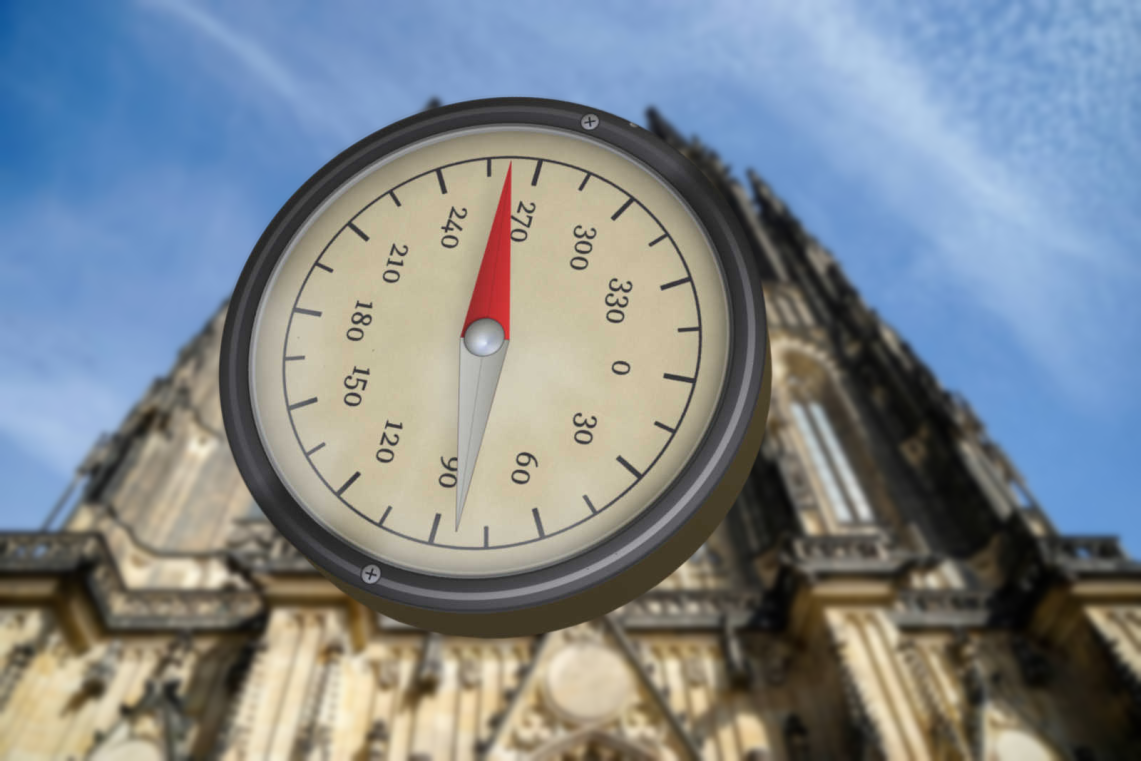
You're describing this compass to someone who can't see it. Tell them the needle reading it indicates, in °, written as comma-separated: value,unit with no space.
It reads 262.5,°
